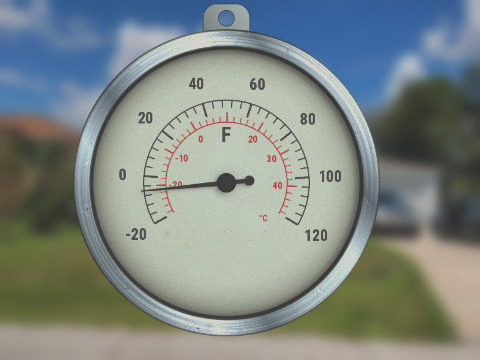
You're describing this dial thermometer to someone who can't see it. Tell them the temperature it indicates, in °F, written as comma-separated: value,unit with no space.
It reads -6,°F
